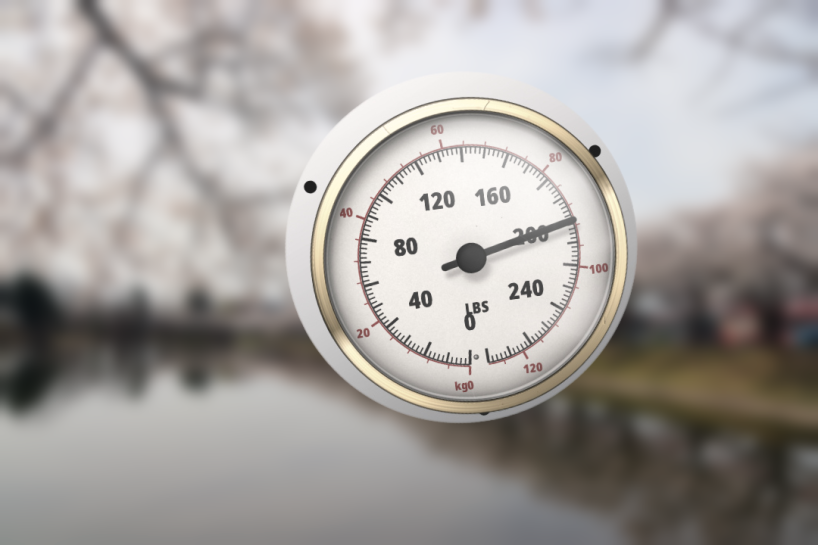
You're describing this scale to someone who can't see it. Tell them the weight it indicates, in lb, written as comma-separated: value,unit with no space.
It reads 200,lb
